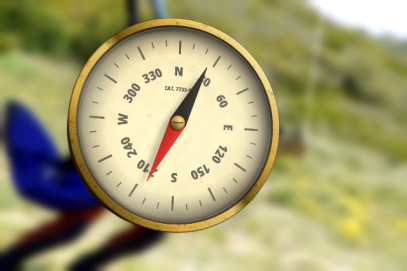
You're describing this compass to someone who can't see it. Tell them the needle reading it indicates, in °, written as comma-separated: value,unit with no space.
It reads 205,°
